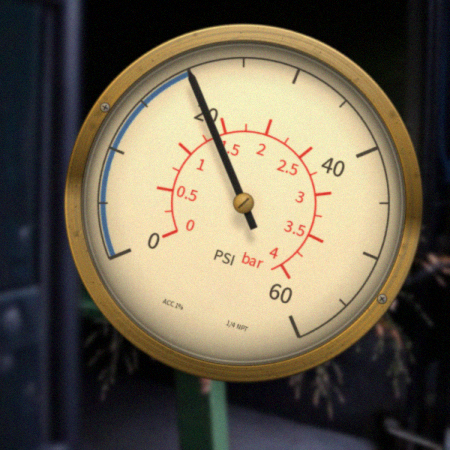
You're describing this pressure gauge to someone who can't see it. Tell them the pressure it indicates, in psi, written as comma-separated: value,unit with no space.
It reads 20,psi
